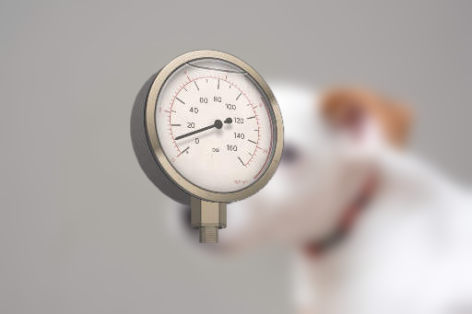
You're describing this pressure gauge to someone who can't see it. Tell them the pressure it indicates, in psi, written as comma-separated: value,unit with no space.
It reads 10,psi
